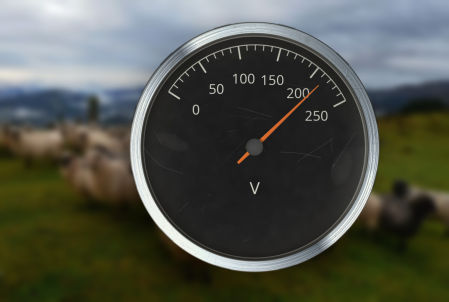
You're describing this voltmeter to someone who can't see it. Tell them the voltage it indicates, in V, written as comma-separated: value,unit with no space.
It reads 215,V
